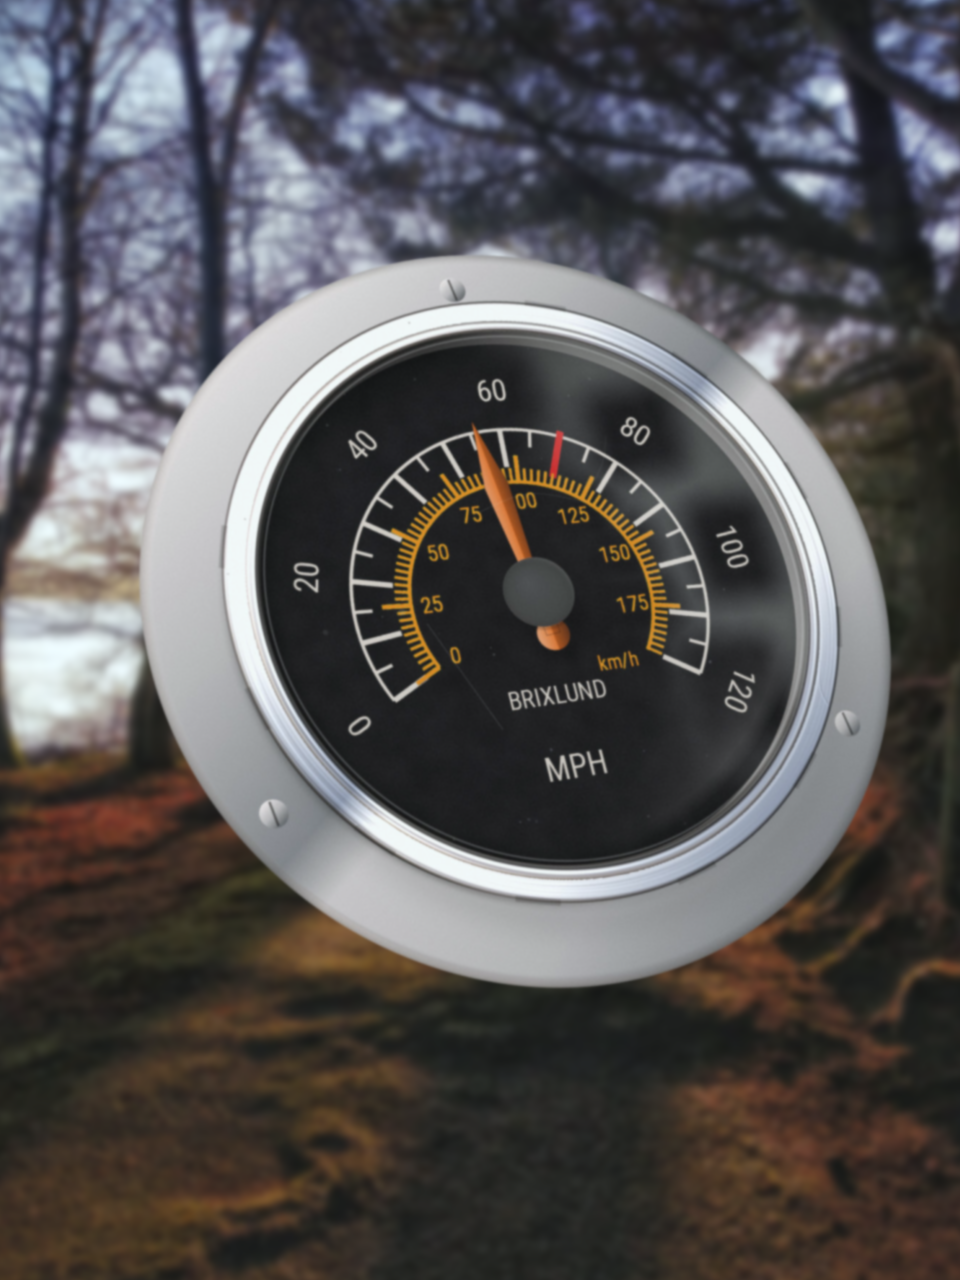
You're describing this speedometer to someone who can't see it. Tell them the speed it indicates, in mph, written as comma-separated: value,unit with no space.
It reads 55,mph
